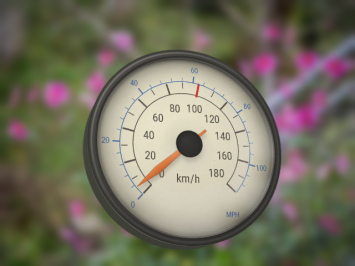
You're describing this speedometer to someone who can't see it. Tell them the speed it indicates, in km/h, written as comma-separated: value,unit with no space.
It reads 5,km/h
